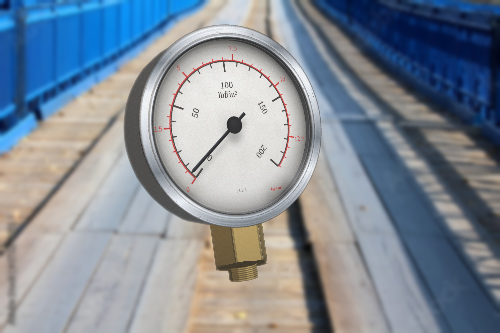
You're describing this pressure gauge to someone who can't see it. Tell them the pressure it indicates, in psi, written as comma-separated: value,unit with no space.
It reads 5,psi
